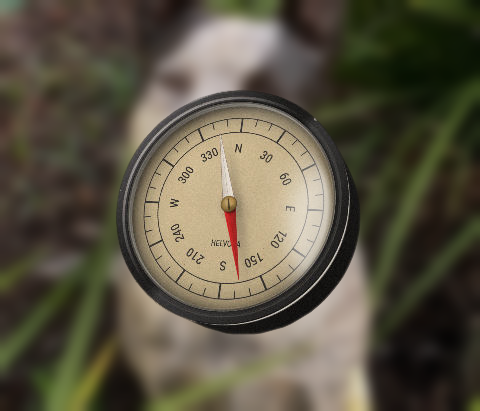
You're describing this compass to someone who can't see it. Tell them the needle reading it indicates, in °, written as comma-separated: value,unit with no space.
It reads 165,°
